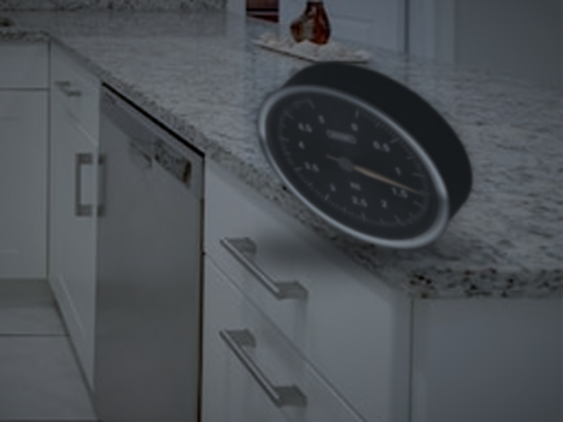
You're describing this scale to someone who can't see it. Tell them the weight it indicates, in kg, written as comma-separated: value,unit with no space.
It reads 1.25,kg
